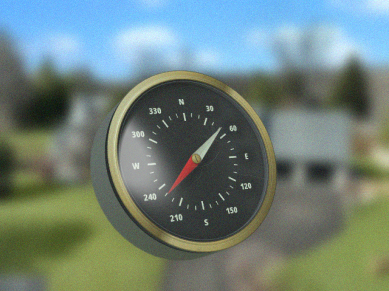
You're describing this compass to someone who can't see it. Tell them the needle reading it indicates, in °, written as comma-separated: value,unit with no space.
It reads 230,°
